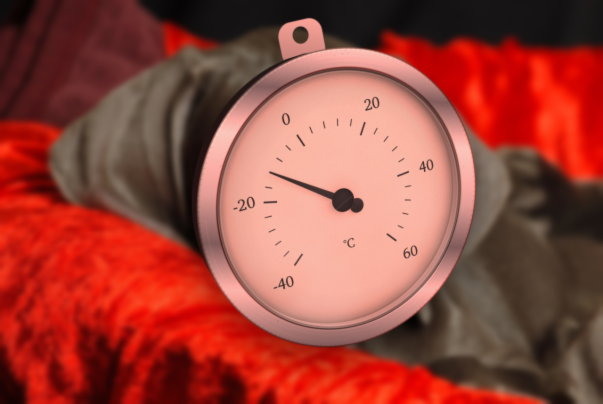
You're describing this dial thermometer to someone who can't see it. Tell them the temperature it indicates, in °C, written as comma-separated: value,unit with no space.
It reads -12,°C
